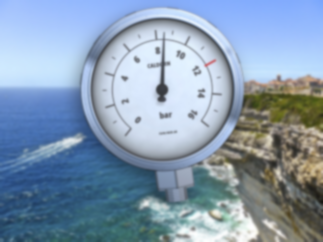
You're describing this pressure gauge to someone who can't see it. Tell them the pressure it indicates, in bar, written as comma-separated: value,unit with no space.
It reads 8.5,bar
